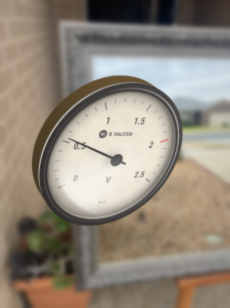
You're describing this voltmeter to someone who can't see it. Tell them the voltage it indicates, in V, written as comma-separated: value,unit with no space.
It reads 0.55,V
